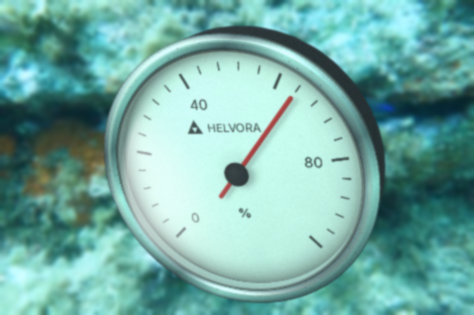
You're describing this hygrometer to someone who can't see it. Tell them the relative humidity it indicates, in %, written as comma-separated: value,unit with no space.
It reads 64,%
